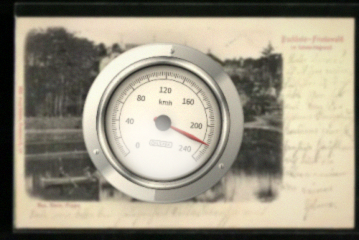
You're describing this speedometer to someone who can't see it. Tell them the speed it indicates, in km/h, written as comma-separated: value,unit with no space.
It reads 220,km/h
